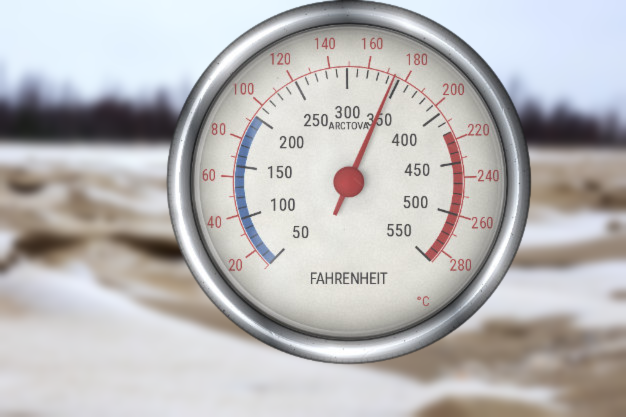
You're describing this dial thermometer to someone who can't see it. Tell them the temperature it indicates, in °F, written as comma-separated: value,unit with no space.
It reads 345,°F
